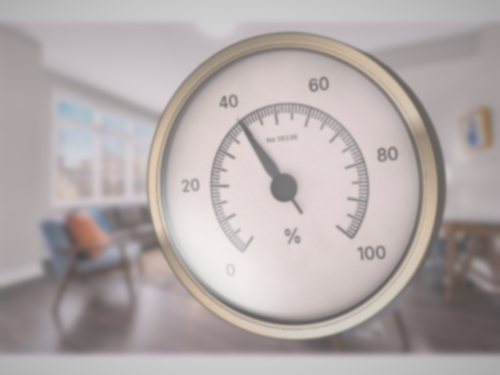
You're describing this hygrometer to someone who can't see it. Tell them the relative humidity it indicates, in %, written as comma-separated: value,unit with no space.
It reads 40,%
